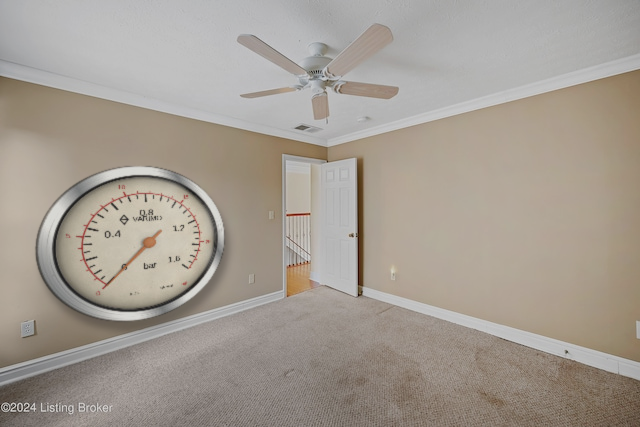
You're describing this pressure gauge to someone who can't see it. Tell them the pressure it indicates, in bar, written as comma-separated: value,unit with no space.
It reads 0,bar
